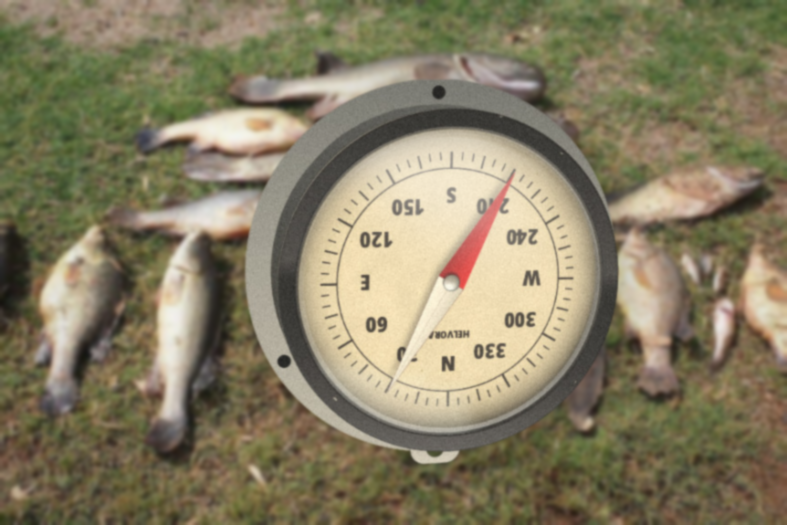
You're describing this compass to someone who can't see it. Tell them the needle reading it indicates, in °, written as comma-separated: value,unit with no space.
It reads 210,°
